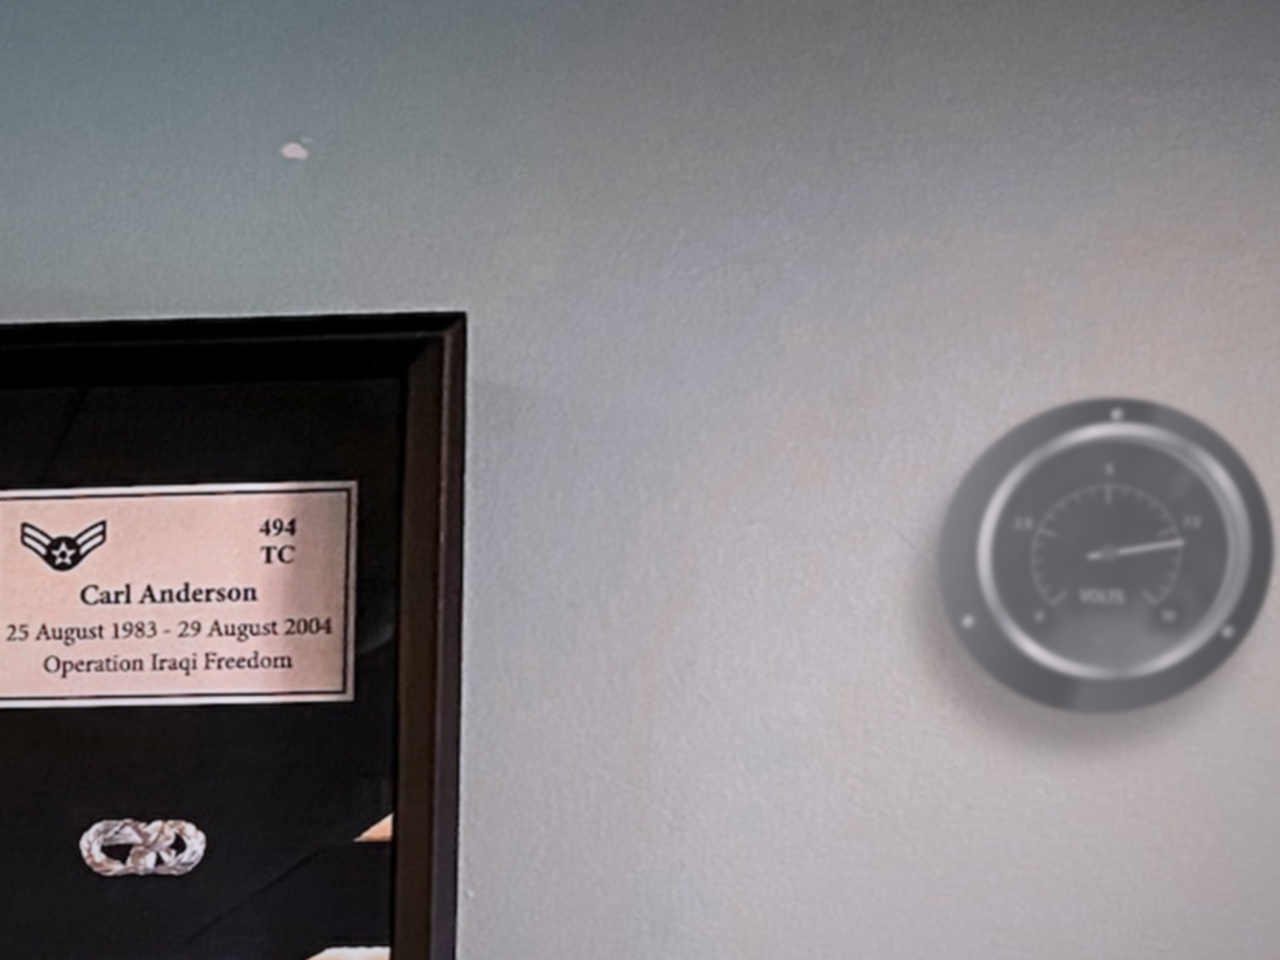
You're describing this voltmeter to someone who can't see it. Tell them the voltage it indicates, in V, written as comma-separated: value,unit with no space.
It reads 8,V
